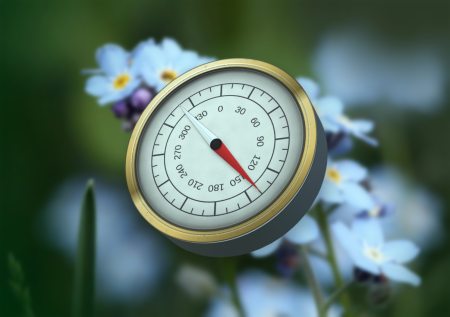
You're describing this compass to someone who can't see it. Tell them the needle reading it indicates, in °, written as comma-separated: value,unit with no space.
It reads 140,°
